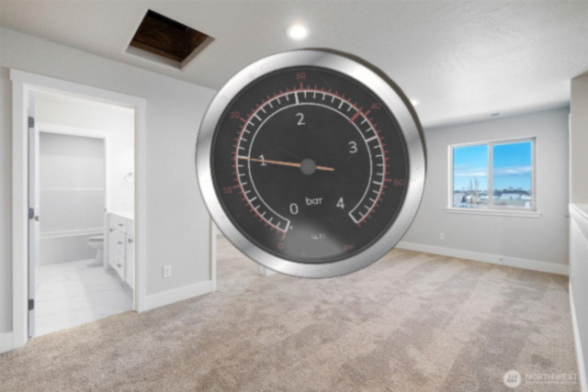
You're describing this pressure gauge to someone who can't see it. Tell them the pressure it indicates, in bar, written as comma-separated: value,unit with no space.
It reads 1,bar
